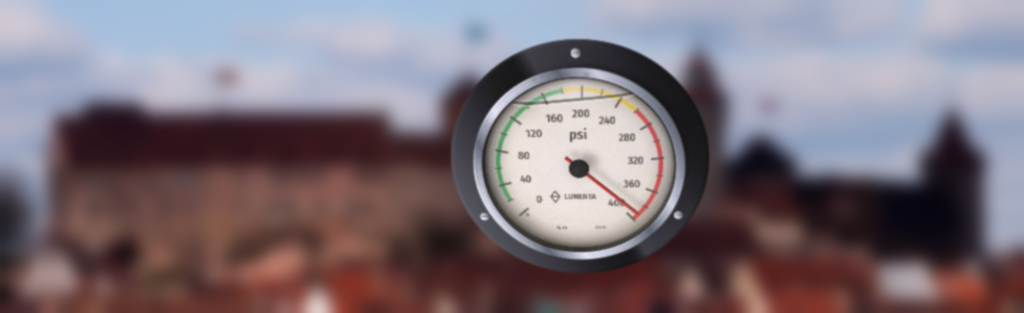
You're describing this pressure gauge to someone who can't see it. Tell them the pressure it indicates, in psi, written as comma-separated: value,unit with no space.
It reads 390,psi
